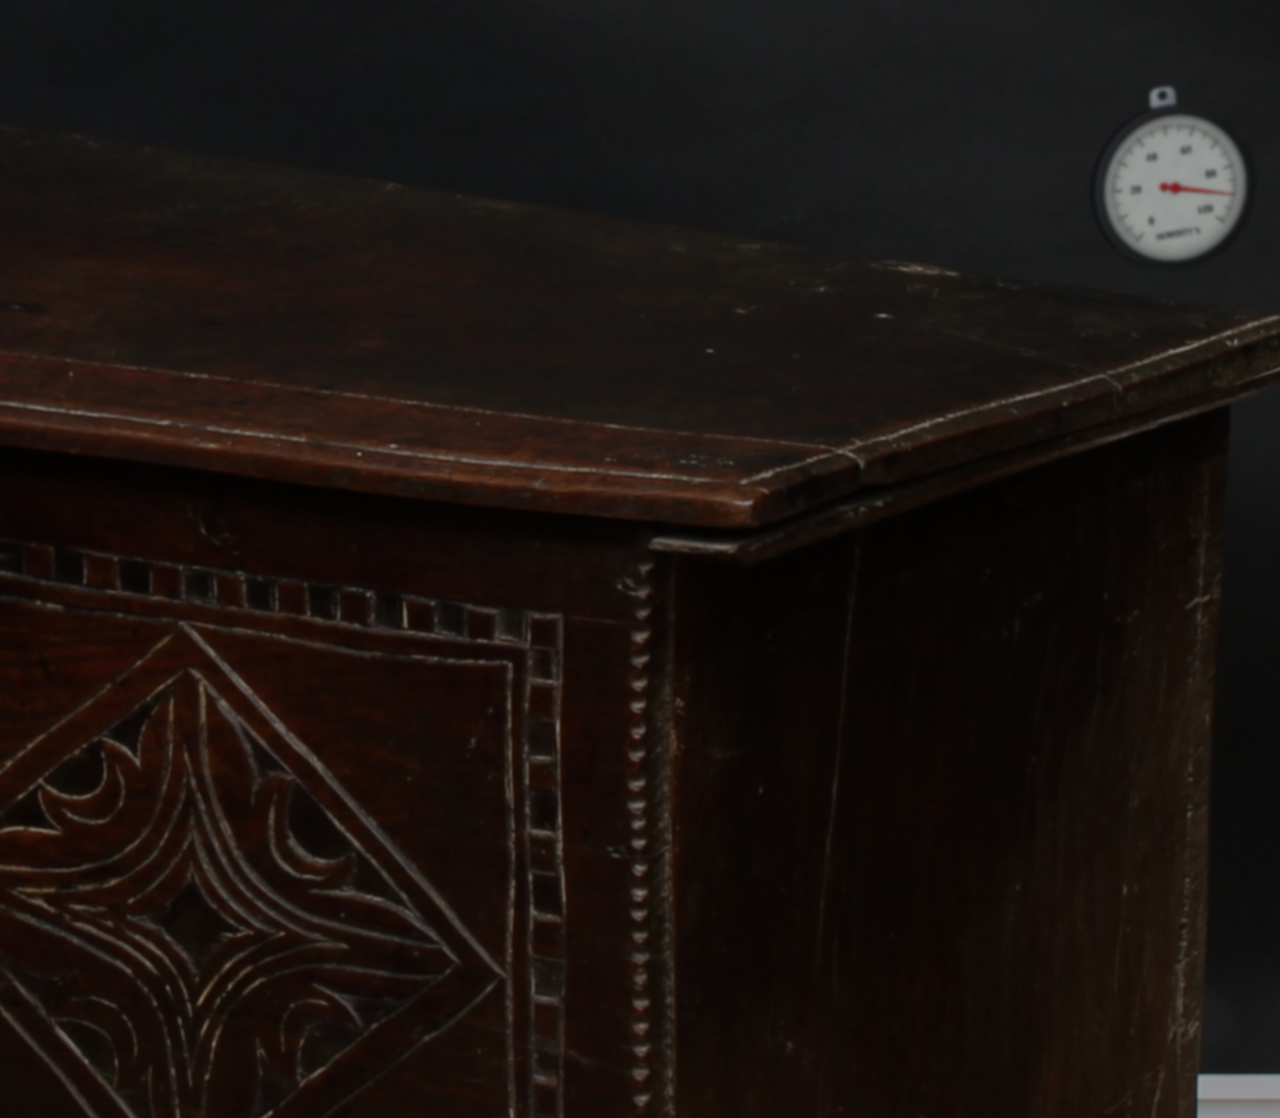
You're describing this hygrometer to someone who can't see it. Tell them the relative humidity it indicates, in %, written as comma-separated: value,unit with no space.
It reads 90,%
